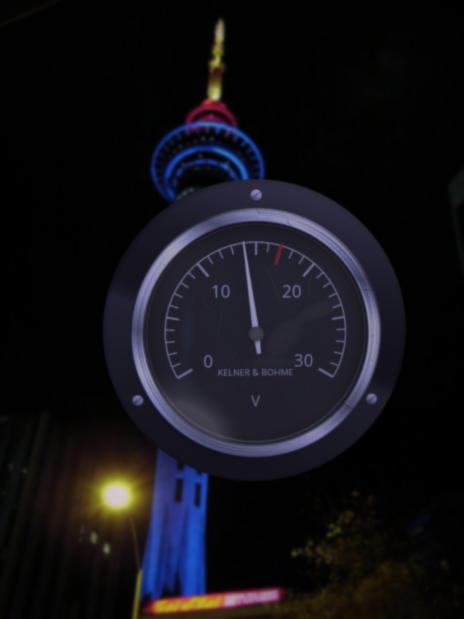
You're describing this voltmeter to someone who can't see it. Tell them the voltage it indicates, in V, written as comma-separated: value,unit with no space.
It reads 14,V
